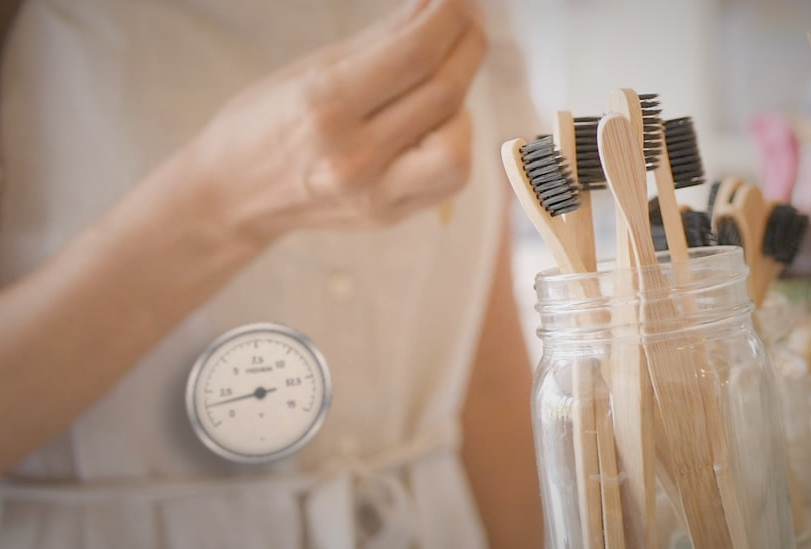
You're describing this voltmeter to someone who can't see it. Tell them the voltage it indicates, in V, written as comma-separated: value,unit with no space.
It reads 1.5,V
